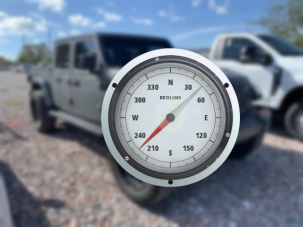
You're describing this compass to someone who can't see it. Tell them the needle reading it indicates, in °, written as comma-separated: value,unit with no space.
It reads 225,°
